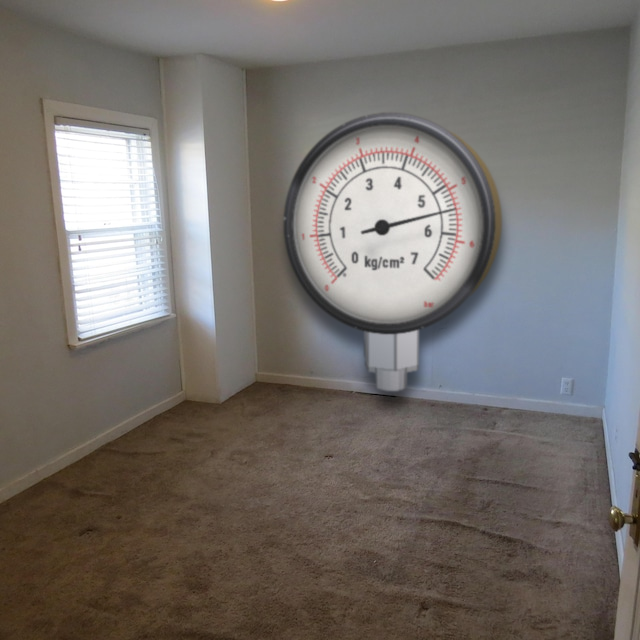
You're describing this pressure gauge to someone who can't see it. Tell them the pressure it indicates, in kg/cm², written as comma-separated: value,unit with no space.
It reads 5.5,kg/cm²
